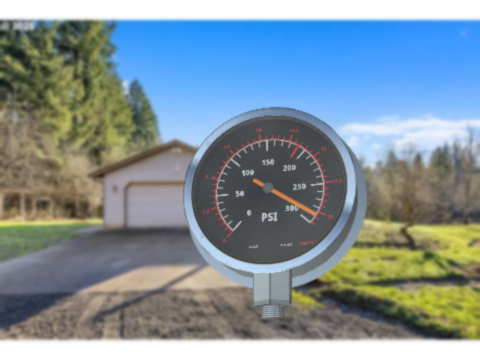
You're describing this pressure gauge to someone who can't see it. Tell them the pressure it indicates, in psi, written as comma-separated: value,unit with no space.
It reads 290,psi
